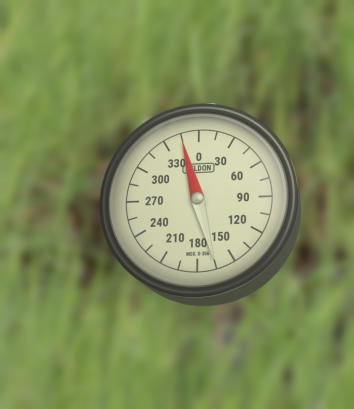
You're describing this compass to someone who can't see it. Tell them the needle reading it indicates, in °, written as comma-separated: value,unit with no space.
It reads 345,°
